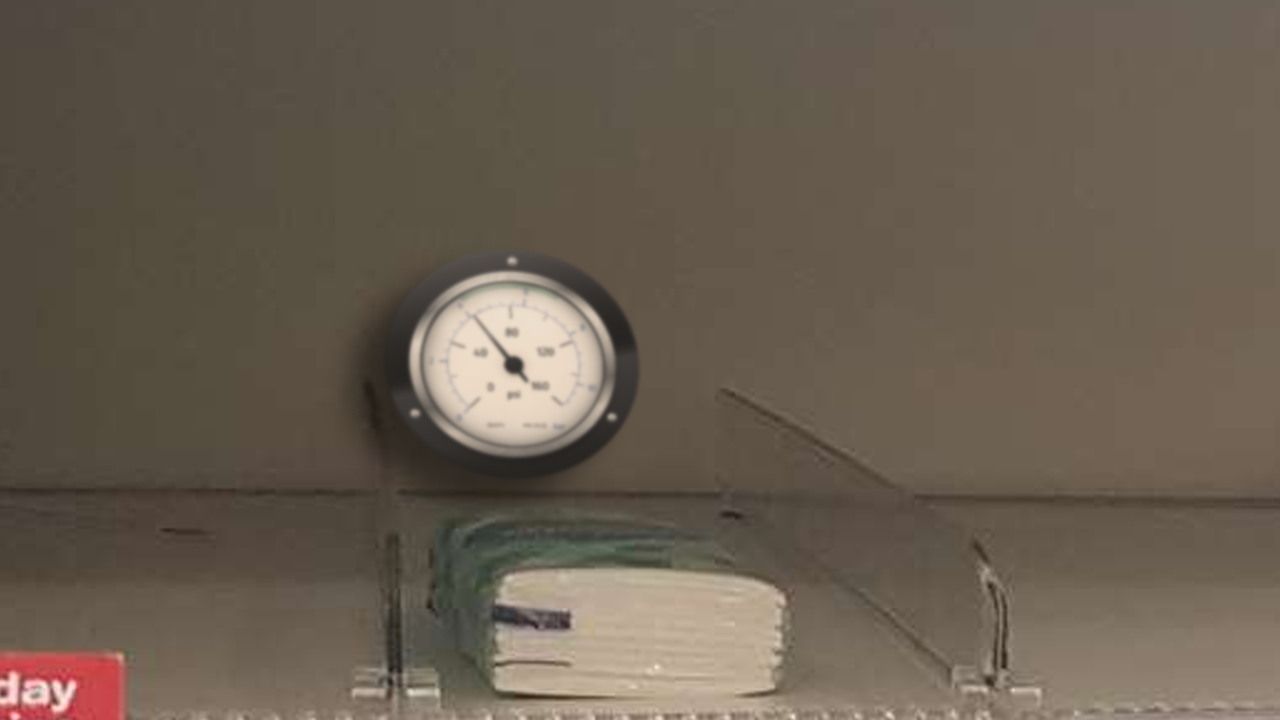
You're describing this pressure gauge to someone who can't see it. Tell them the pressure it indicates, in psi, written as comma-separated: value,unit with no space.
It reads 60,psi
